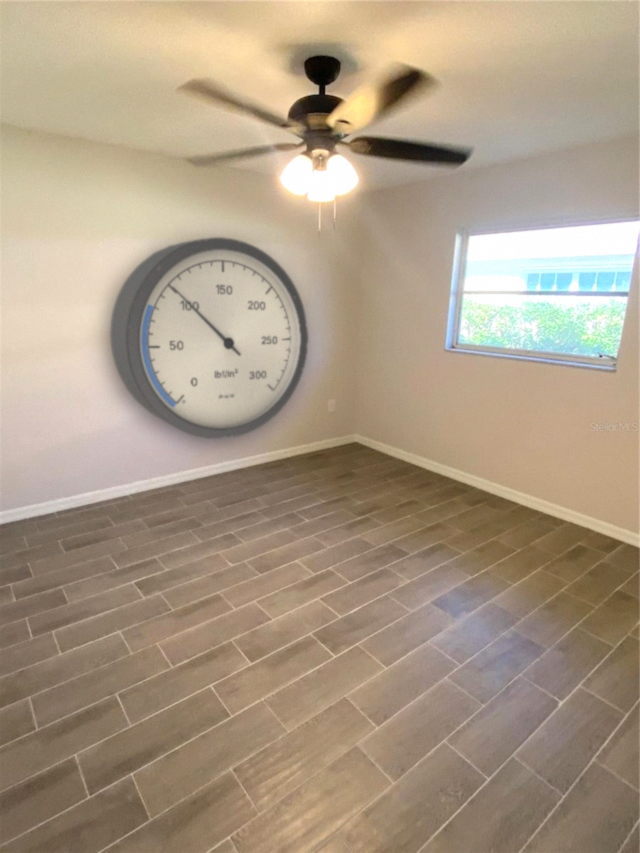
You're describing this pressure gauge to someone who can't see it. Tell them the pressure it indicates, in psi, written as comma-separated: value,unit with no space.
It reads 100,psi
